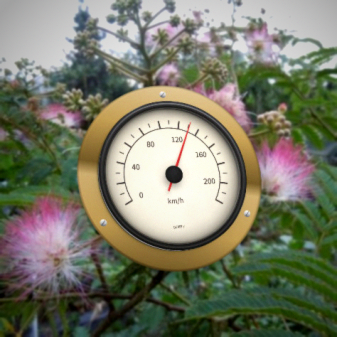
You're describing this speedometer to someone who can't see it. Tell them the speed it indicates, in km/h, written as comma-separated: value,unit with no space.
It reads 130,km/h
